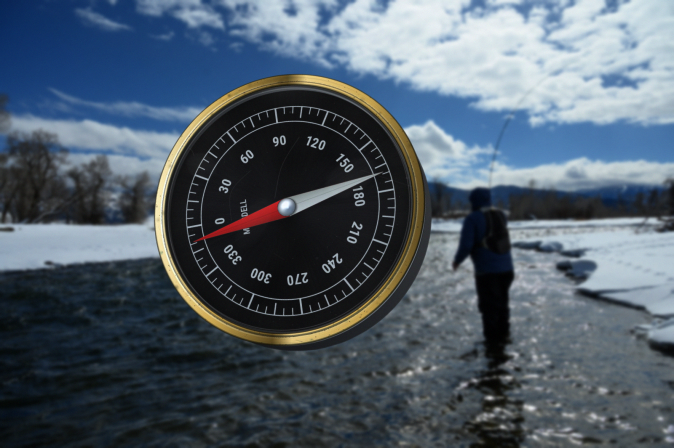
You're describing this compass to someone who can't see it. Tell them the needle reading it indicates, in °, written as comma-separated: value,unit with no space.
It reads 350,°
